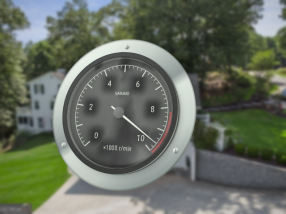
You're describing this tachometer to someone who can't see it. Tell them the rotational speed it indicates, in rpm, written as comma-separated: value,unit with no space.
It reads 9600,rpm
